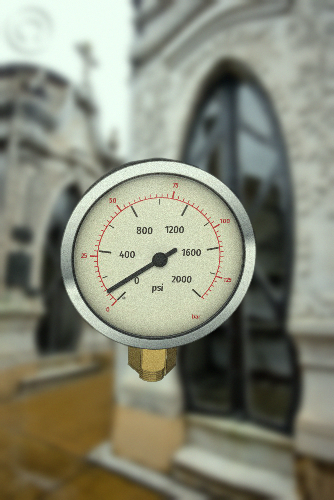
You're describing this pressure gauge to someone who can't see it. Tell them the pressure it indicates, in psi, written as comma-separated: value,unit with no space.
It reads 100,psi
